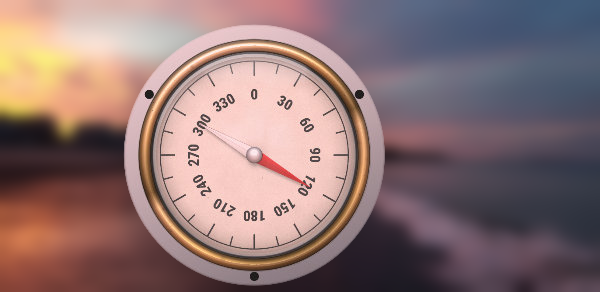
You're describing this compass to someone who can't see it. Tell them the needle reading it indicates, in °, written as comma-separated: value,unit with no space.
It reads 120,°
